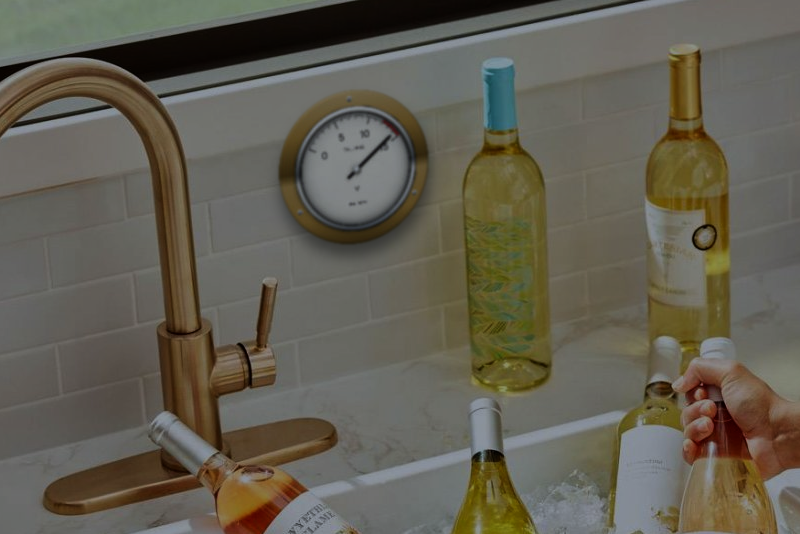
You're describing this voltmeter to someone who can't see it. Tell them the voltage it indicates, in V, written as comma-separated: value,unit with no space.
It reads 14,V
